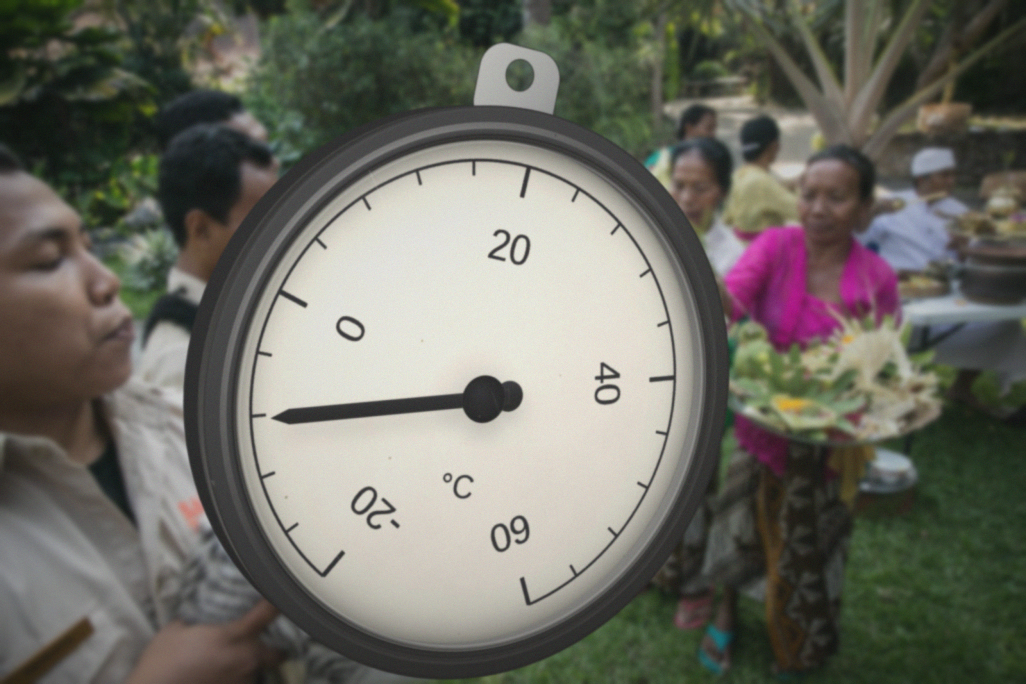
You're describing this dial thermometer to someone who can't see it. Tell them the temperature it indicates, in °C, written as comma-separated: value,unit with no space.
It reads -8,°C
